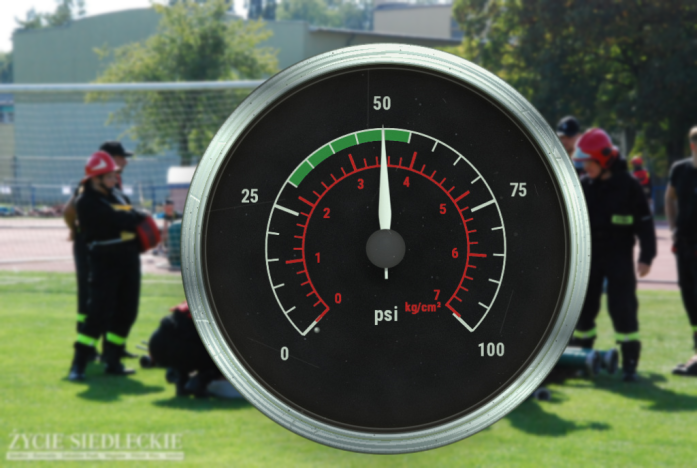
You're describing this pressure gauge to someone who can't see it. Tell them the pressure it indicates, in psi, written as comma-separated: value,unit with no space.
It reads 50,psi
